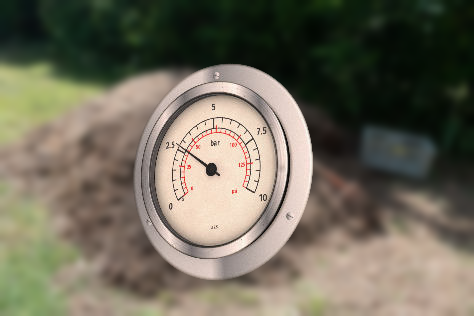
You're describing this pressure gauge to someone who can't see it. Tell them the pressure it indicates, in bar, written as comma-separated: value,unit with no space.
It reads 2.75,bar
